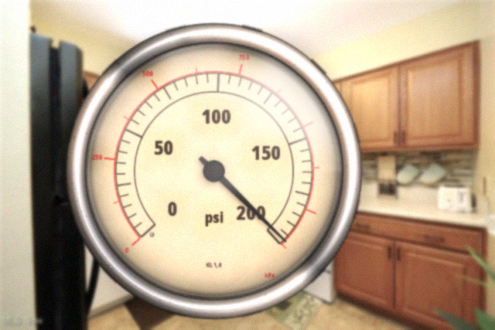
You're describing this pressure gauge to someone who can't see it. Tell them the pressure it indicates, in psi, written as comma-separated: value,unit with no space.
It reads 197.5,psi
